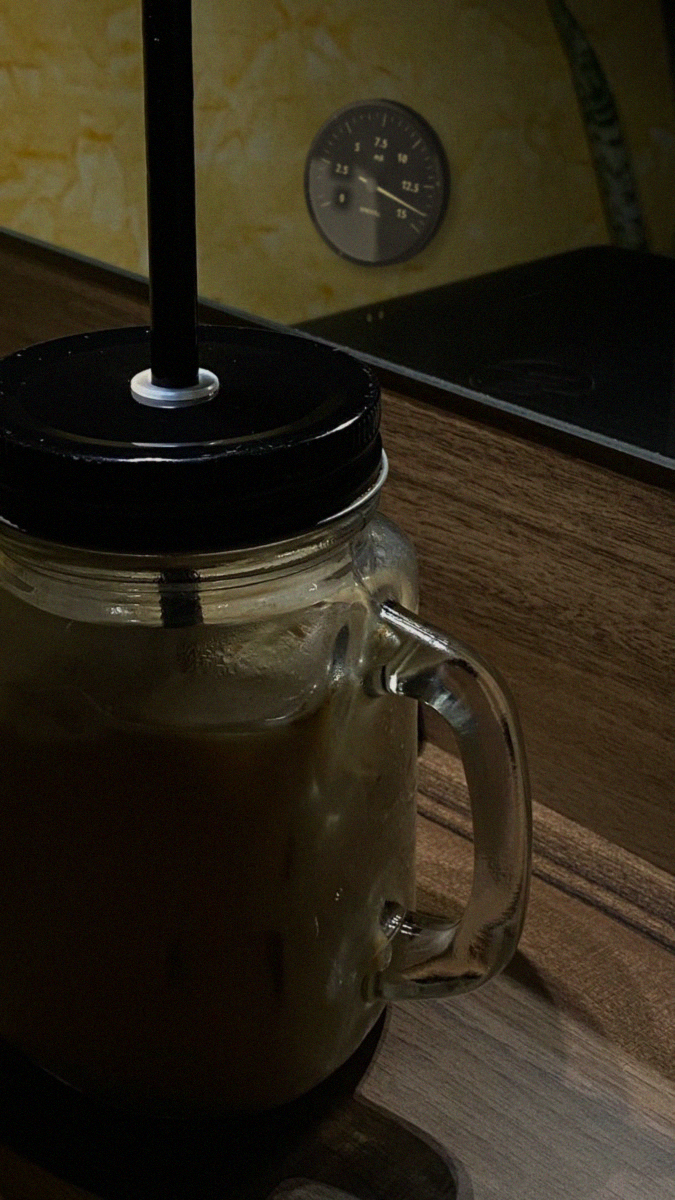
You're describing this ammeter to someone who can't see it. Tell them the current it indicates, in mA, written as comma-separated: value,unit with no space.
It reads 14,mA
